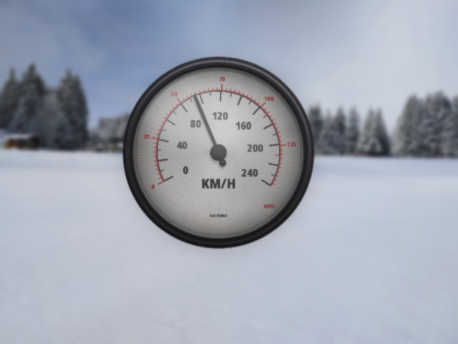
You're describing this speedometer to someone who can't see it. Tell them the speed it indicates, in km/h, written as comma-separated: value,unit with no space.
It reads 95,km/h
